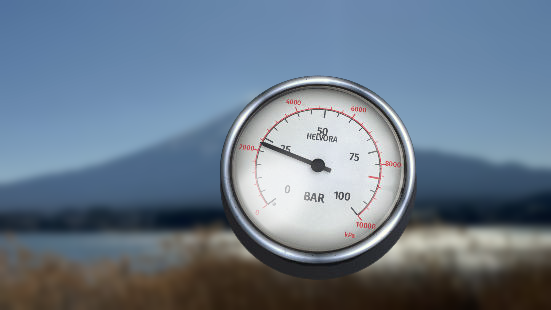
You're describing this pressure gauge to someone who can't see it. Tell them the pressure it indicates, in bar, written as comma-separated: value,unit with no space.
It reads 22.5,bar
